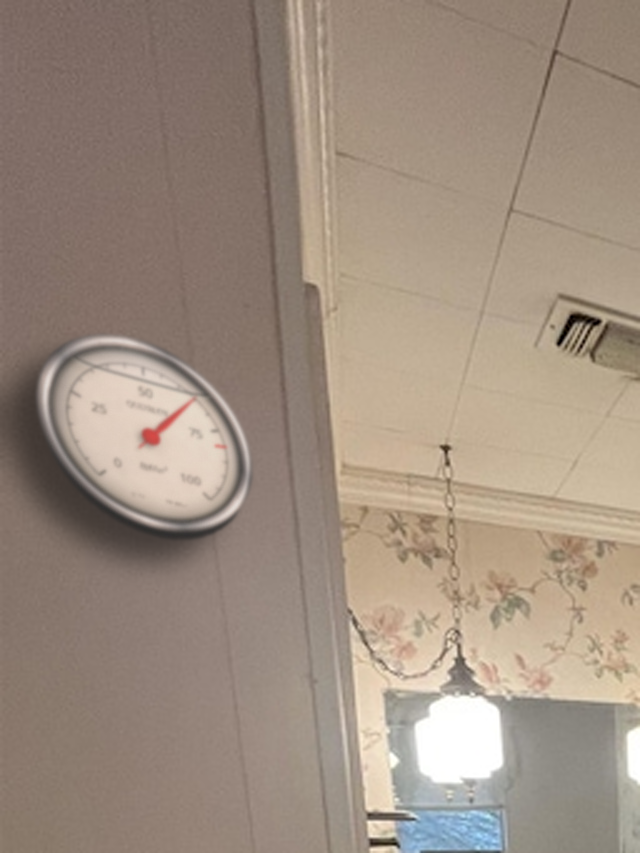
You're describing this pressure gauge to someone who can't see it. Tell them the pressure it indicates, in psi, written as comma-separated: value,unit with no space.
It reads 65,psi
